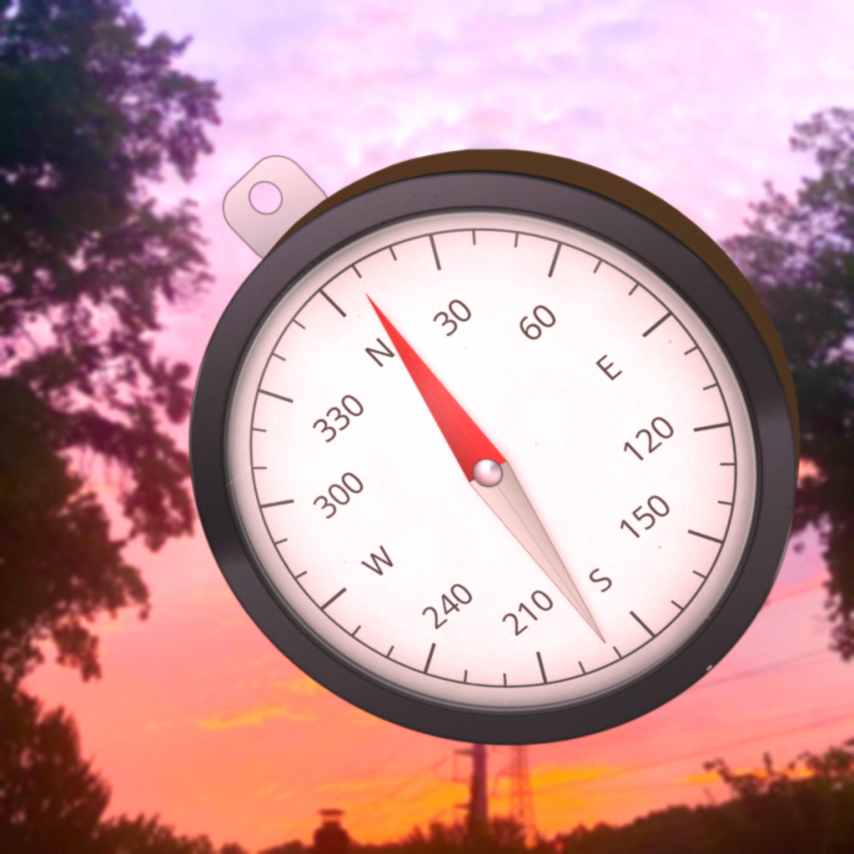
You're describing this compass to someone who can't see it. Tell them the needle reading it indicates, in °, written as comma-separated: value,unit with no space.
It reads 10,°
